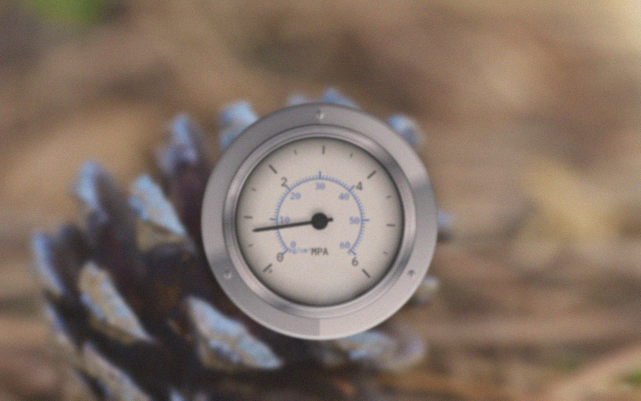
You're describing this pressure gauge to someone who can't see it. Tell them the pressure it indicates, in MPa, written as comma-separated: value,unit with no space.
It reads 0.75,MPa
